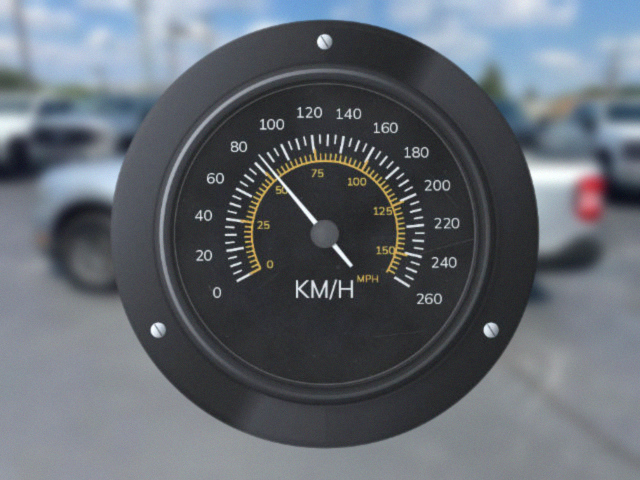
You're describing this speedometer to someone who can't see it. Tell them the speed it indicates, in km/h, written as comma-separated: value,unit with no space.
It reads 85,km/h
